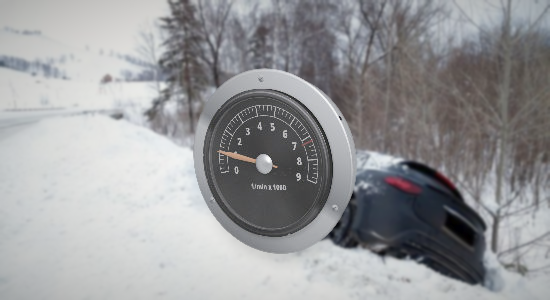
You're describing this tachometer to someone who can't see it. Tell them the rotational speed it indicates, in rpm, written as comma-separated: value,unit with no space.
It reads 1000,rpm
